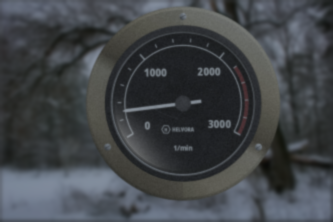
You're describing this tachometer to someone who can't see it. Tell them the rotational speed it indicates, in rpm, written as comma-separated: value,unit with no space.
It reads 300,rpm
